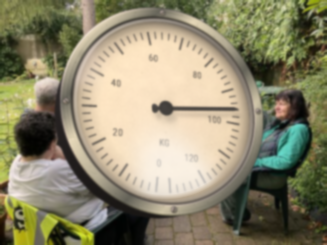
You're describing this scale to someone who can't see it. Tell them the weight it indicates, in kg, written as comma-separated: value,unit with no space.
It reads 96,kg
